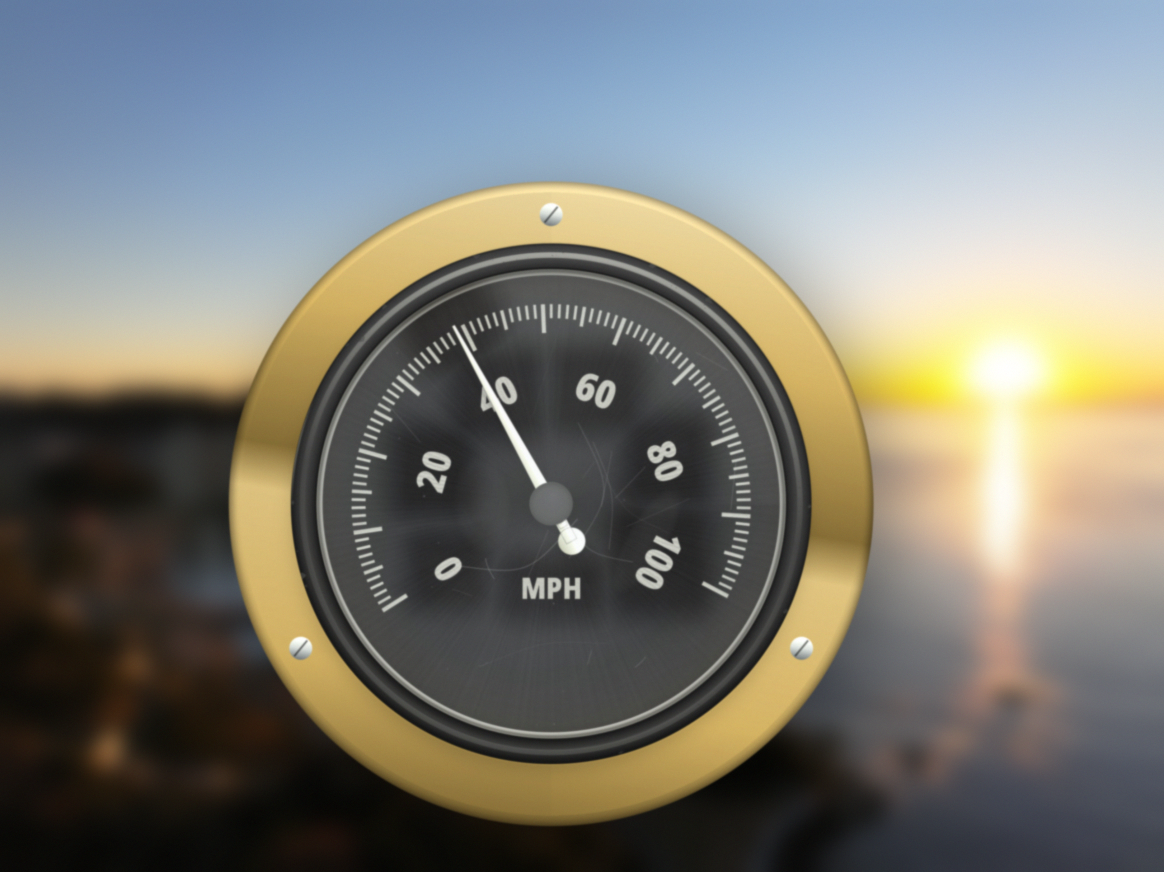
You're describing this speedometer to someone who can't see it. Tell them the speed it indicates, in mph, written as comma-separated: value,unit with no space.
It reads 39,mph
